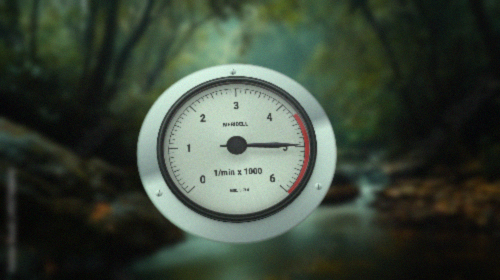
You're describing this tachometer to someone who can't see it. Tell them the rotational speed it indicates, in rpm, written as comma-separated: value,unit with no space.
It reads 5000,rpm
